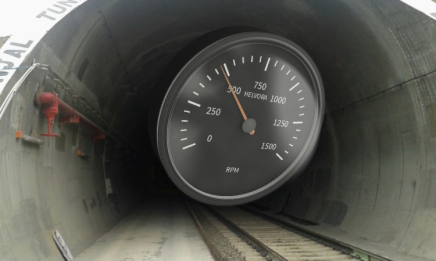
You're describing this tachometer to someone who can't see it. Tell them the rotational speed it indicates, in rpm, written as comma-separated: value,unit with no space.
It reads 475,rpm
